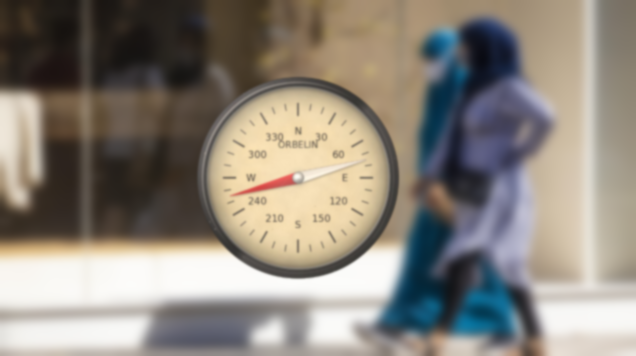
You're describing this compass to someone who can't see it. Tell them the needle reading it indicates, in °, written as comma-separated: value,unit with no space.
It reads 255,°
